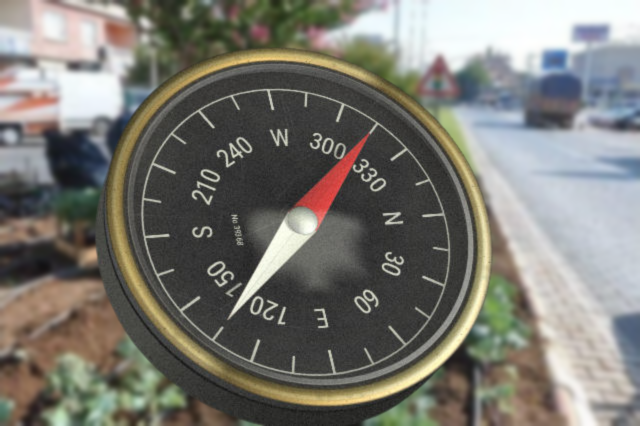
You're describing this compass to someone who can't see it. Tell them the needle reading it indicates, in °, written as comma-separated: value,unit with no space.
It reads 315,°
